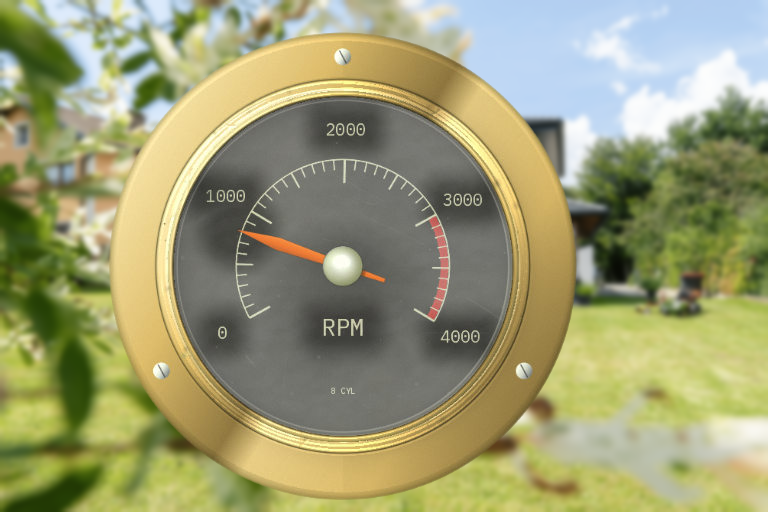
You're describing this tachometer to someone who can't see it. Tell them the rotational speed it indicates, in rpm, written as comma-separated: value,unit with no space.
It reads 800,rpm
